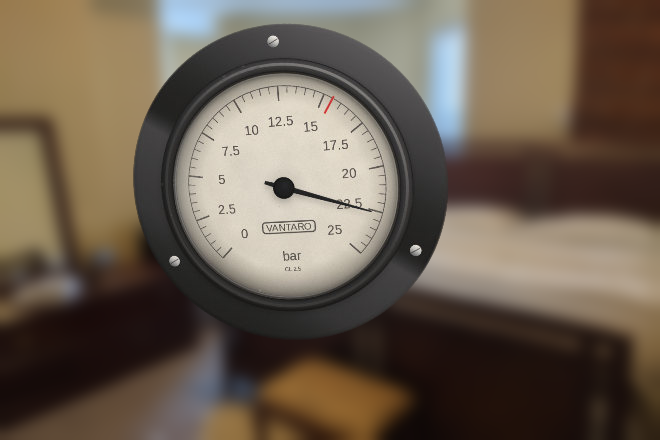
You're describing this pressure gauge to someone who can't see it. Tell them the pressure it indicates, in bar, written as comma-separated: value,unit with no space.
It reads 22.5,bar
